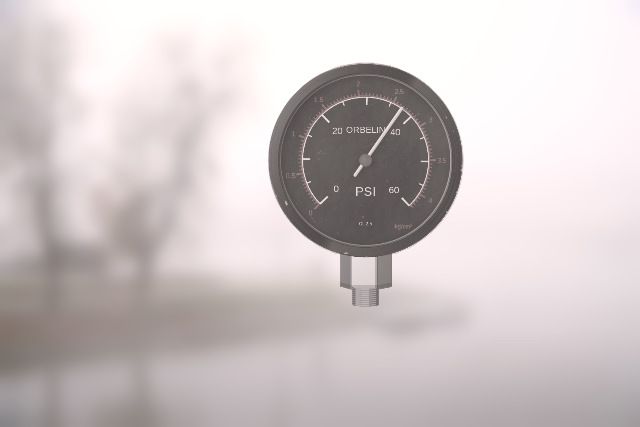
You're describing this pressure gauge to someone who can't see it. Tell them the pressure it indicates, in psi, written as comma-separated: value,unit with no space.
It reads 37.5,psi
